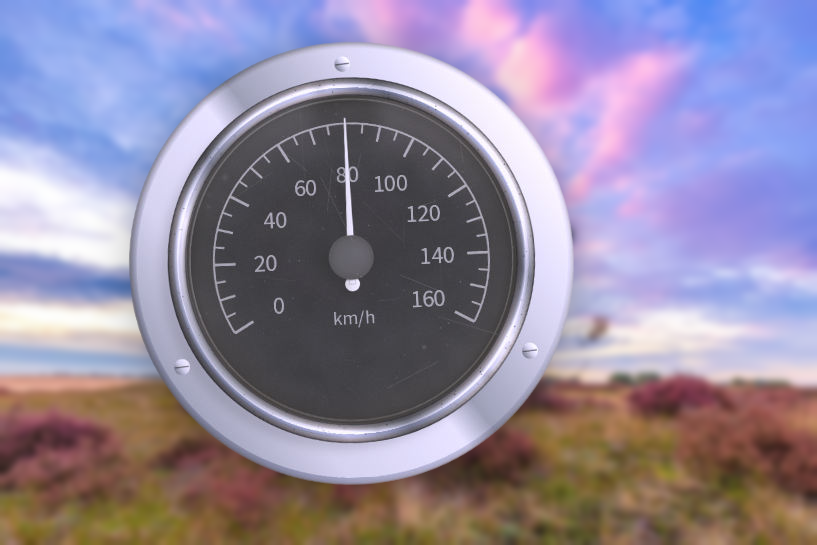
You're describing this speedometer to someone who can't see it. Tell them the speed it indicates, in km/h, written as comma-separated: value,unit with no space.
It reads 80,km/h
